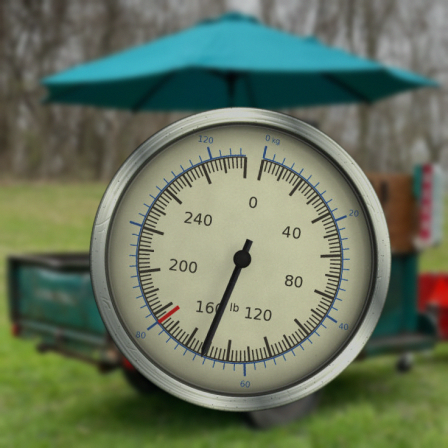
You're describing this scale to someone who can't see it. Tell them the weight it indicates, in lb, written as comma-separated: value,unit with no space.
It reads 152,lb
